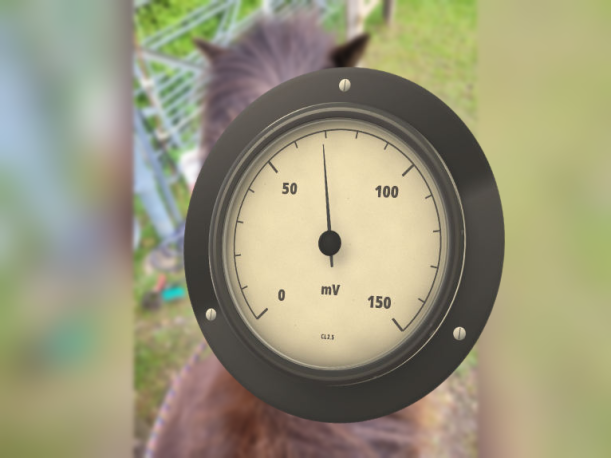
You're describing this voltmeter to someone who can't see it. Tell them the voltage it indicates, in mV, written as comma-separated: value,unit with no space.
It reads 70,mV
